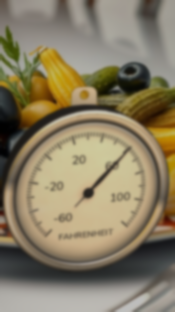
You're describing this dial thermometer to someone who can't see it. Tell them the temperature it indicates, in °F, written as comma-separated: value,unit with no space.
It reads 60,°F
